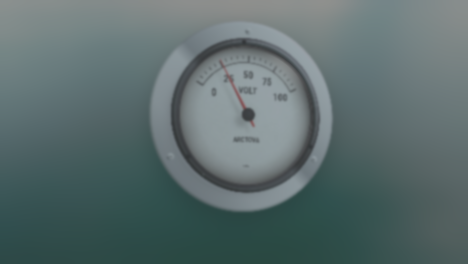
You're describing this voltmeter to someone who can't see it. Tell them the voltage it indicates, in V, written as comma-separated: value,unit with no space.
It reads 25,V
